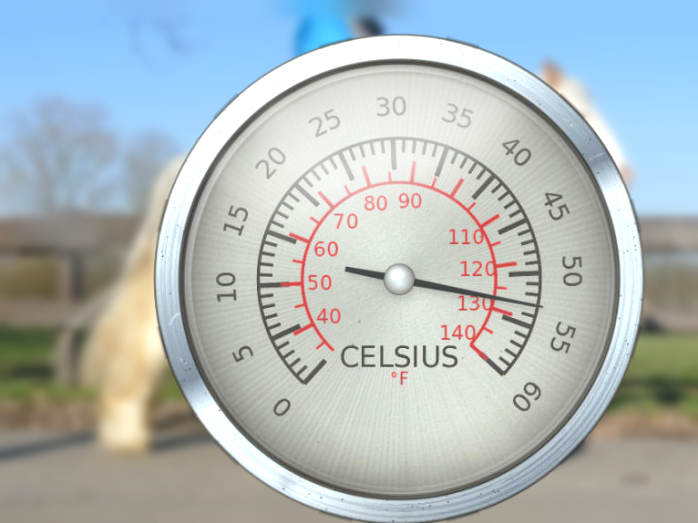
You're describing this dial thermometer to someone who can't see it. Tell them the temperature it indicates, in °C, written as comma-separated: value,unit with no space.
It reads 53,°C
